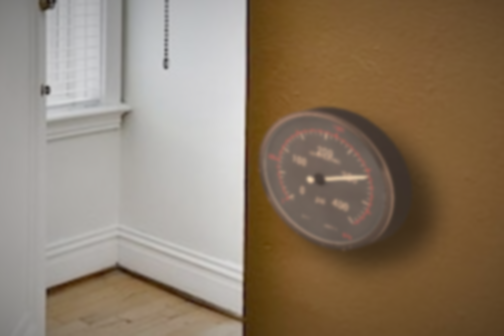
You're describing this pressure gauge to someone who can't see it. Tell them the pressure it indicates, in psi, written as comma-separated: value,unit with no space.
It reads 300,psi
